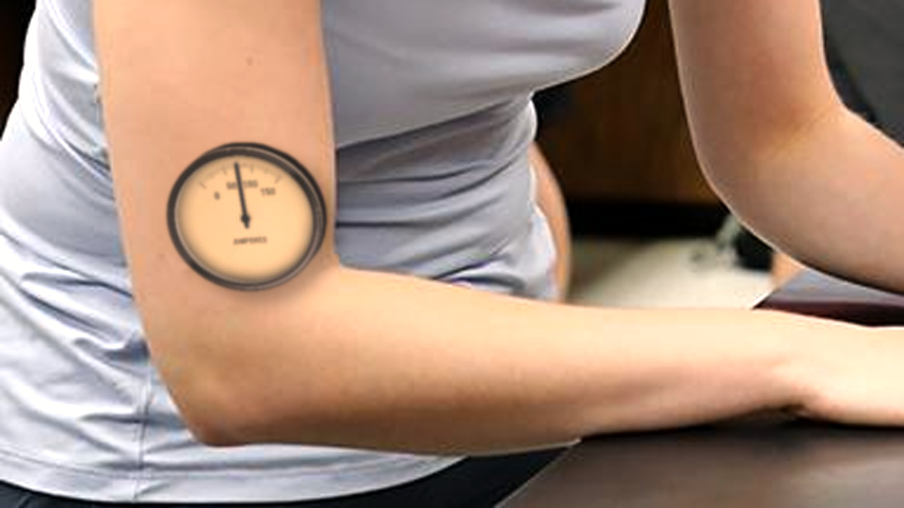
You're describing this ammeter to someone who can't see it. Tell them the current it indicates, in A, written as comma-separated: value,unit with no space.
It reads 75,A
